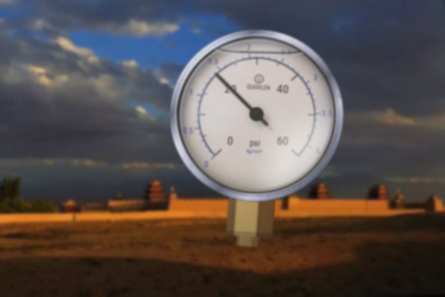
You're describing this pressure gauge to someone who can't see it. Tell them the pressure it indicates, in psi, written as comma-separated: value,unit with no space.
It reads 20,psi
